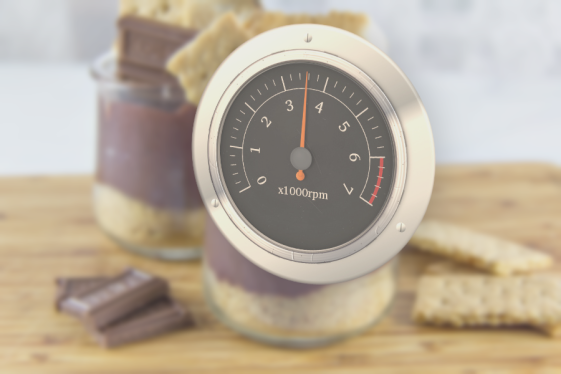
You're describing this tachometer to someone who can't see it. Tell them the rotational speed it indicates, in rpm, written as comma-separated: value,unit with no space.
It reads 3600,rpm
